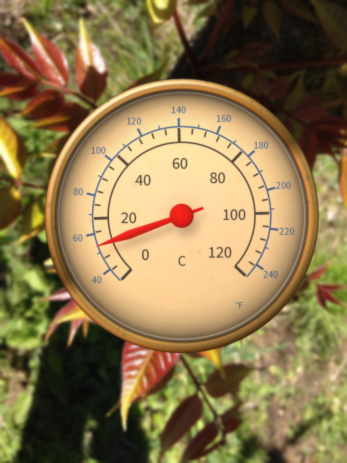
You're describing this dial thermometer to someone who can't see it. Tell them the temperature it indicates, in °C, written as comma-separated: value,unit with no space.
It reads 12,°C
